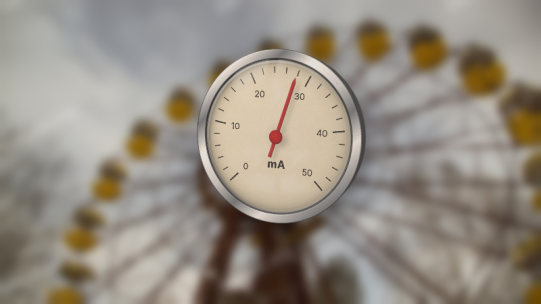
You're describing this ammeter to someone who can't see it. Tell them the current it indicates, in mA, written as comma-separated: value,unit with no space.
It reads 28,mA
